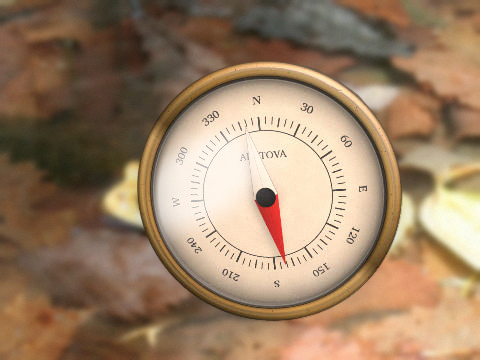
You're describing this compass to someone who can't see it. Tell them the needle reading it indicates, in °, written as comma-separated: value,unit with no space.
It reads 170,°
